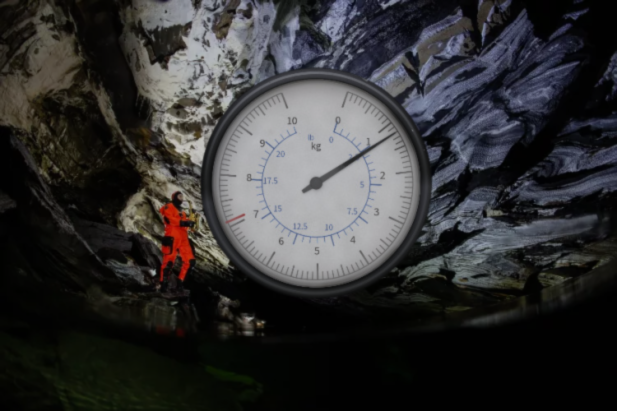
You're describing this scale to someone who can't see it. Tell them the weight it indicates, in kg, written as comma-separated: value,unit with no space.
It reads 1.2,kg
